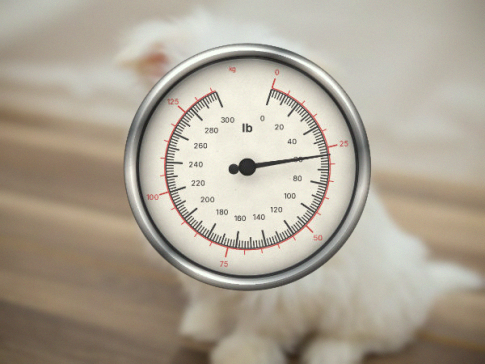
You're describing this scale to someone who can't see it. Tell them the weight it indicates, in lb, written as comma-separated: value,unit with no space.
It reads 60,lb
